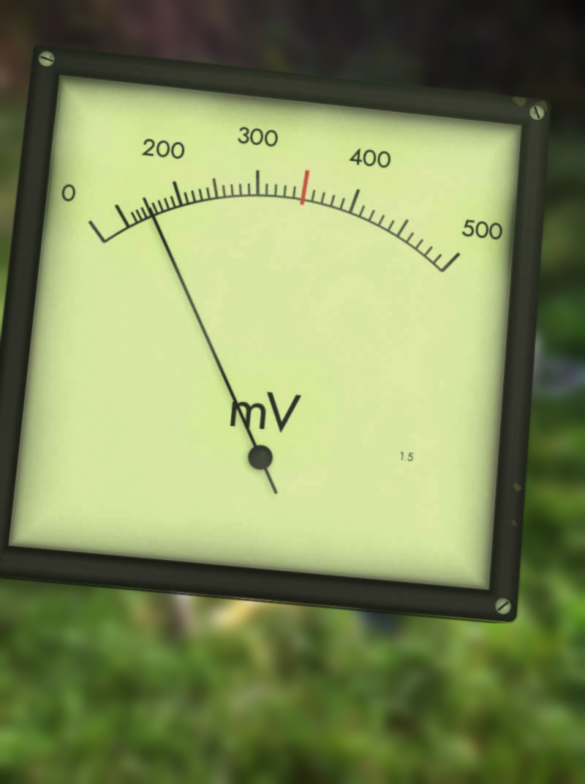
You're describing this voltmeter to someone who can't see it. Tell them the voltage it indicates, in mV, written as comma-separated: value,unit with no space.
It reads 150,mV
